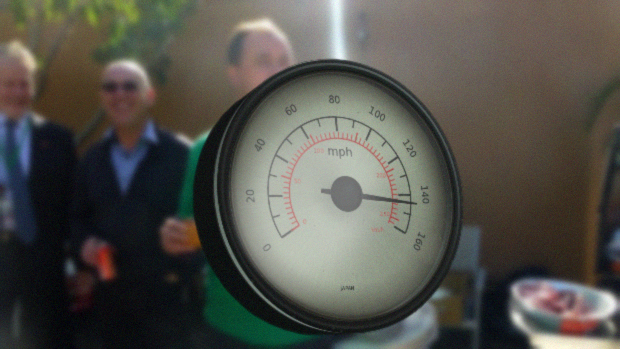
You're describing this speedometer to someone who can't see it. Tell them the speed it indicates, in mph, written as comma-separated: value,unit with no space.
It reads 145,mph
